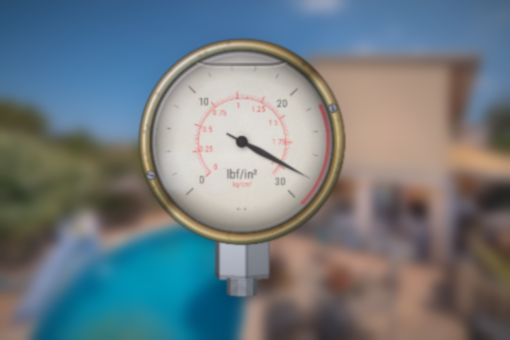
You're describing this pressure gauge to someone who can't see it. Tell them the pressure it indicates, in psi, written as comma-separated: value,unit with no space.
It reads 28,psi
